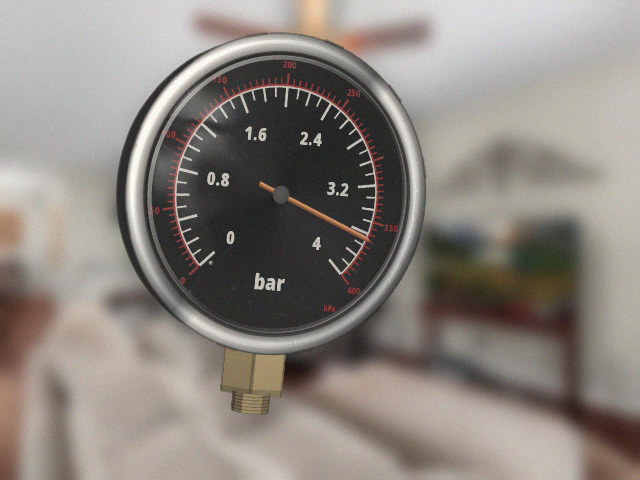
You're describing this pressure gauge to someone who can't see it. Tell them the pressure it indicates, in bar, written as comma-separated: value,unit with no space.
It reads 3.65,bar
